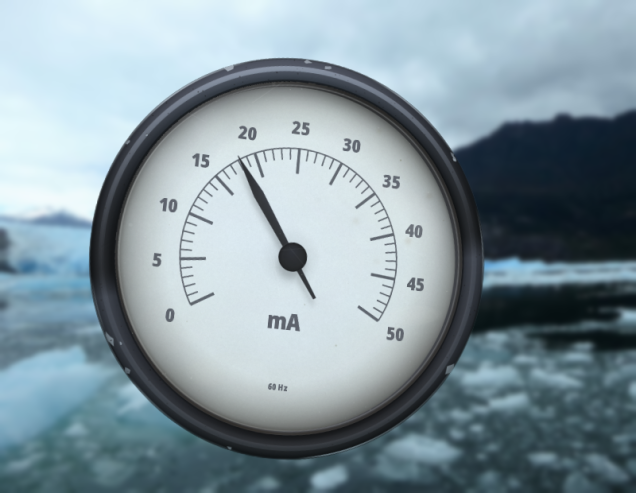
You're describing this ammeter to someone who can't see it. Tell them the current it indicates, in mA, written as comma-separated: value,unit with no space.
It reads 18,mA
